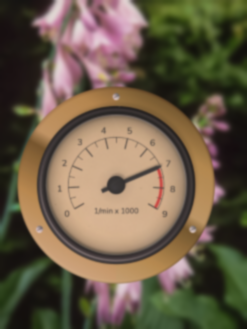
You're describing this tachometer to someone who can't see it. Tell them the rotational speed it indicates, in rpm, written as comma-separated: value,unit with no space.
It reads 7000,rpm
